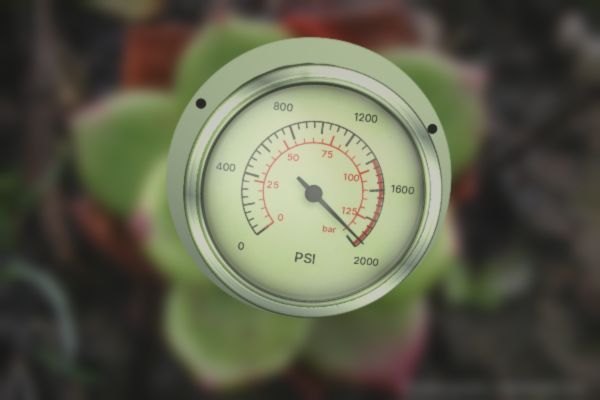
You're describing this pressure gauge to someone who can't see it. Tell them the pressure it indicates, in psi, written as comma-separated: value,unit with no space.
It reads 1950,psi
